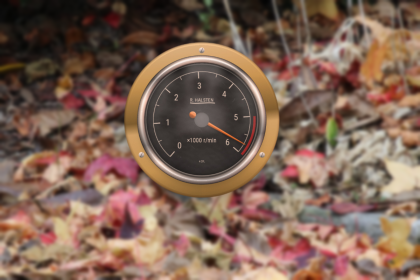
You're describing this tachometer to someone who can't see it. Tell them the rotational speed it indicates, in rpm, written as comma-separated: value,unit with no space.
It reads 5750,rpm
